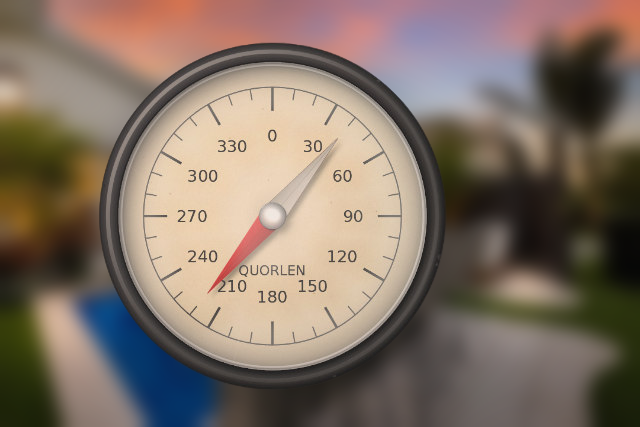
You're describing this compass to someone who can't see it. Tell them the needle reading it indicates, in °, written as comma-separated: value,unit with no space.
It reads 220,°
